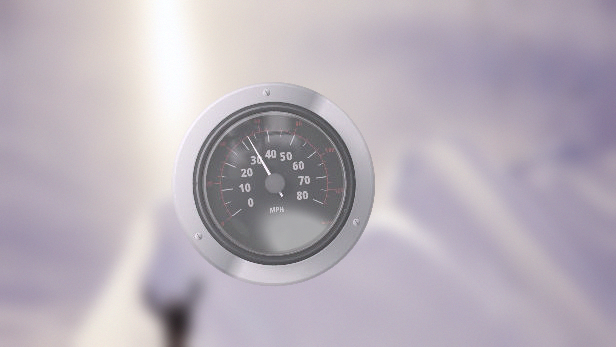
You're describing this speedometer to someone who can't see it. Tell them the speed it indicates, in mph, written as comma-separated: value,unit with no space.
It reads 32.5,mph
